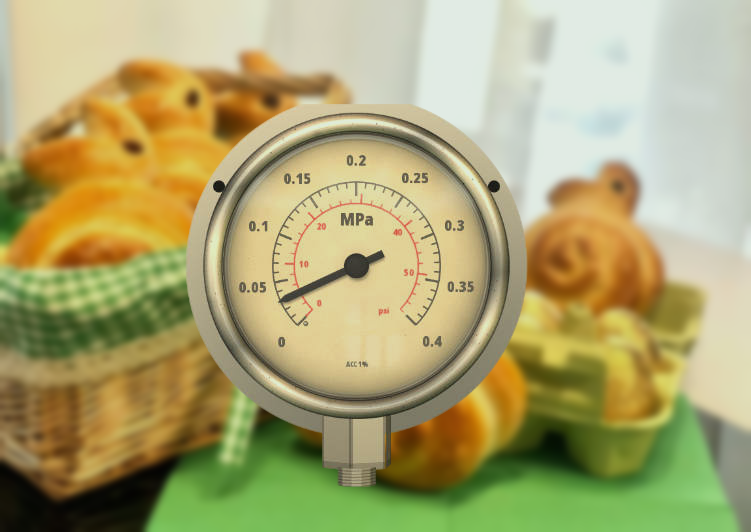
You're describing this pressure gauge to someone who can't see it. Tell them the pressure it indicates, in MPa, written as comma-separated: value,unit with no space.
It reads 0.03,MPa
